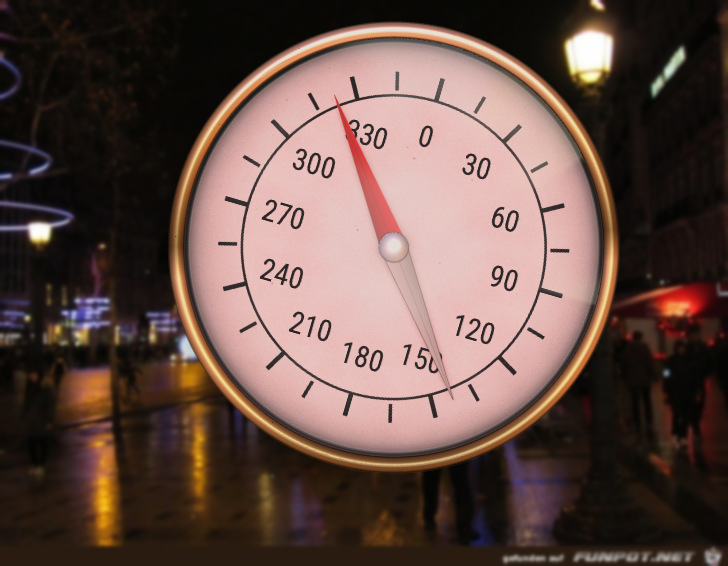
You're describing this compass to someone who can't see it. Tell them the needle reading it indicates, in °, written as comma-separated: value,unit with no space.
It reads 322.5,°
